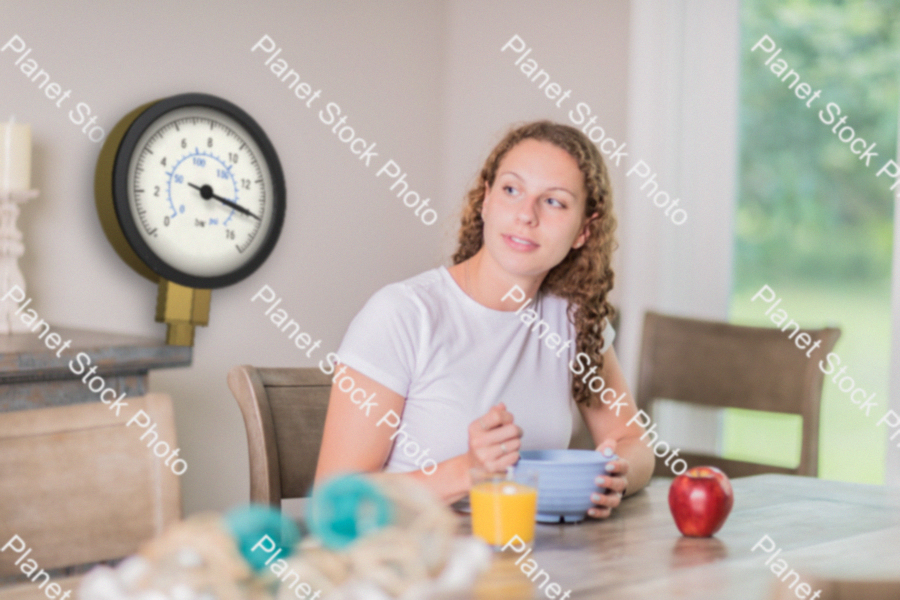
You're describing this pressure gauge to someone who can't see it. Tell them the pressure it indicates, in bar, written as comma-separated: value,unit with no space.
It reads 14,bar
